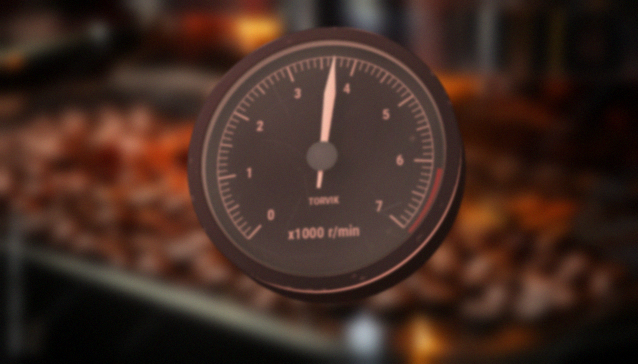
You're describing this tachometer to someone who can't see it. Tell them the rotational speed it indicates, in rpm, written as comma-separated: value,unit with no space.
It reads 3700,rpm
